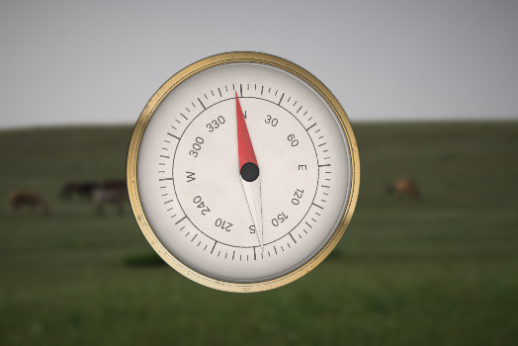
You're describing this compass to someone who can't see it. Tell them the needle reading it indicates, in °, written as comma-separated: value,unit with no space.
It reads 355,°
